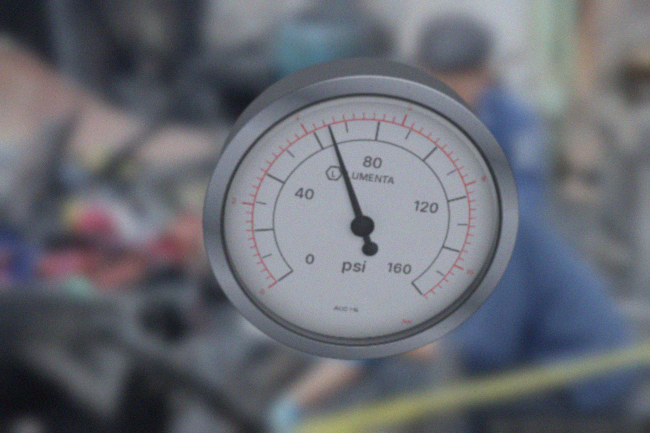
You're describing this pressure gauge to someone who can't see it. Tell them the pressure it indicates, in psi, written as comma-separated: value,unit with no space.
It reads 65,psi
